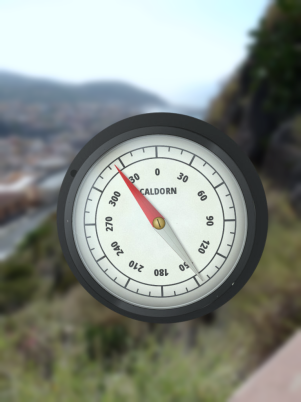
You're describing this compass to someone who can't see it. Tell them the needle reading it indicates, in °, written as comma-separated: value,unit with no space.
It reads 325,°
